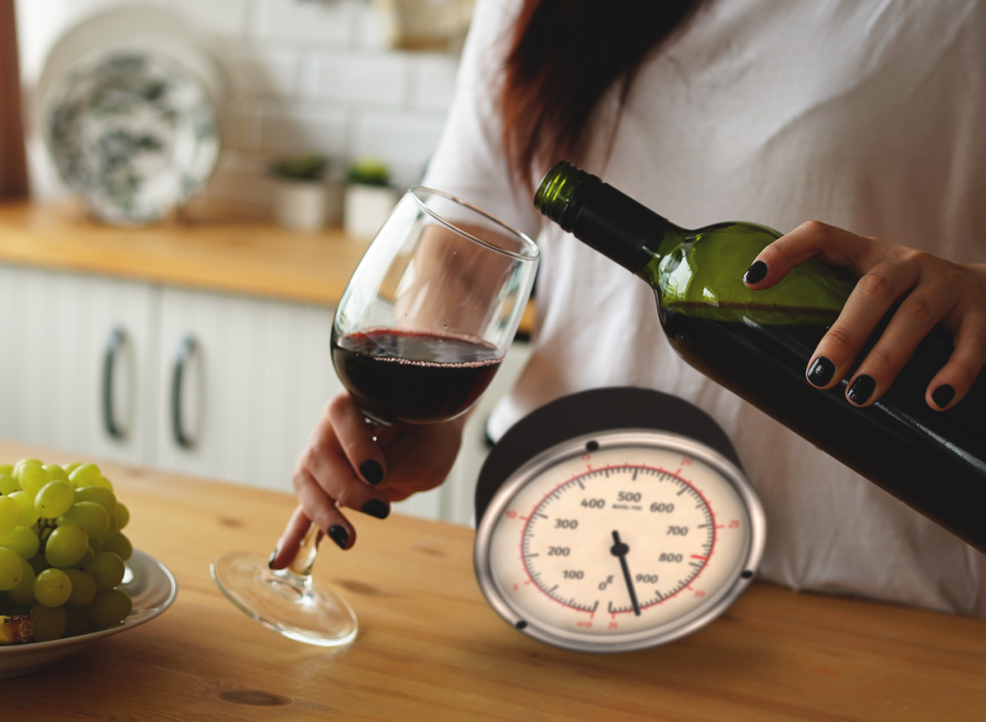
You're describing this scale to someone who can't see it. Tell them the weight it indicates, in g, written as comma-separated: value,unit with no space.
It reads 950,g
